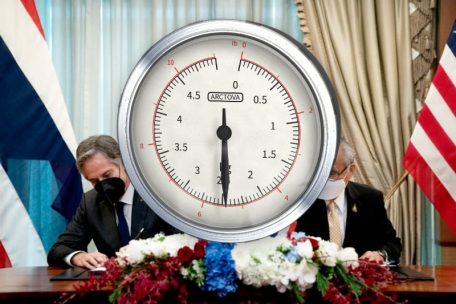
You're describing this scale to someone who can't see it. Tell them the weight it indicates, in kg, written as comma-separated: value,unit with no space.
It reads 2.45,kg
